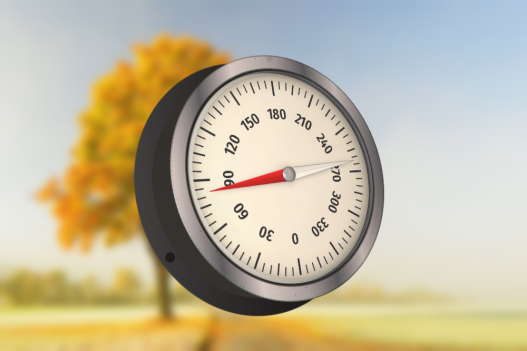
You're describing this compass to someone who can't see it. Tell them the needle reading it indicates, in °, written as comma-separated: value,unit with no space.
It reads 82.5,°
